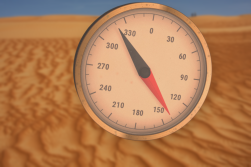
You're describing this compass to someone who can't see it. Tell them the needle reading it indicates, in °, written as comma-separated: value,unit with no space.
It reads 140,°
